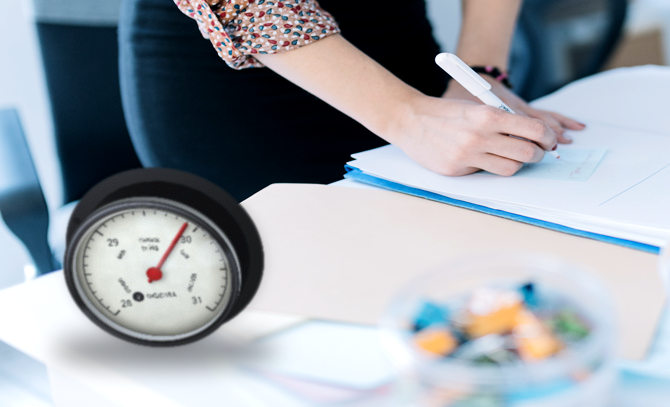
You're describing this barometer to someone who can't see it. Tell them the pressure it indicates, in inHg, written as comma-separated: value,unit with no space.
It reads 29.9,inHg
